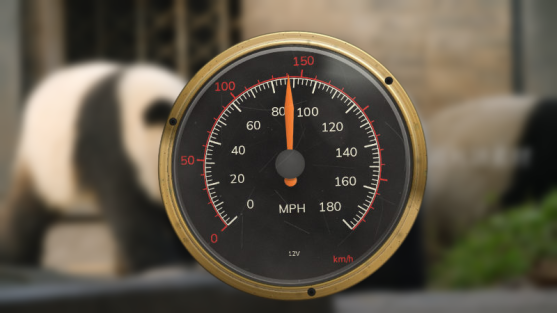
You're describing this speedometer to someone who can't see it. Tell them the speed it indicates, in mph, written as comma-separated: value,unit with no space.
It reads 88,mph
